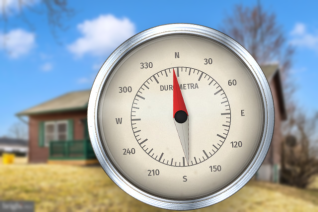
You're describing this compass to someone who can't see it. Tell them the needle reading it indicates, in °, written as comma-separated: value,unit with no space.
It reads 355,°
